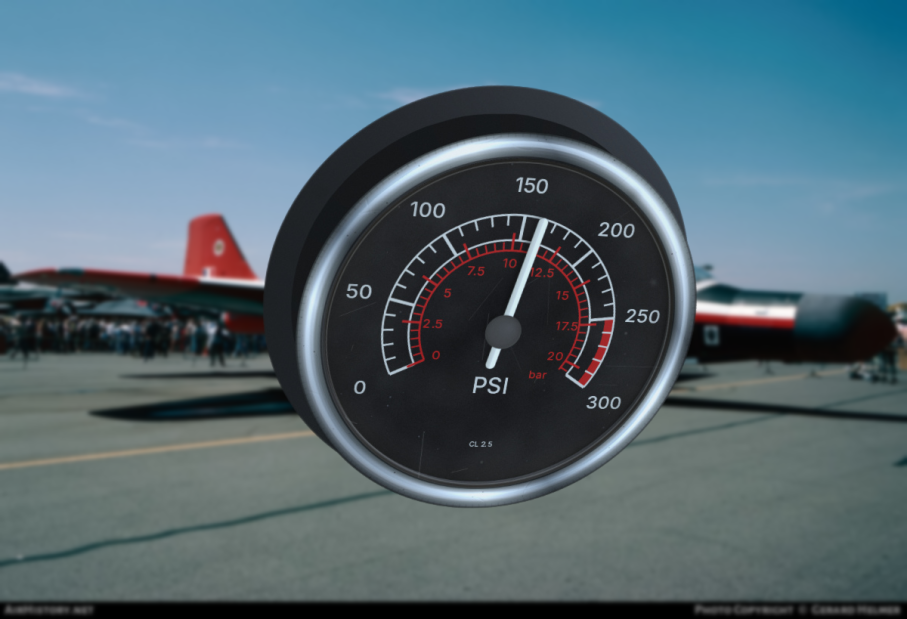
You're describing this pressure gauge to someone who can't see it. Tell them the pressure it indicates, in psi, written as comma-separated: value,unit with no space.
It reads 160,psi
